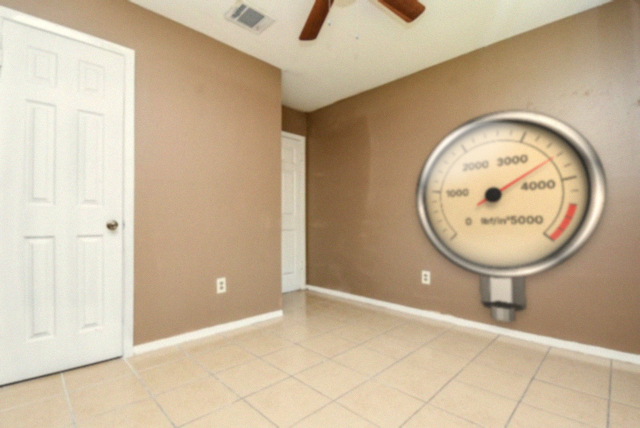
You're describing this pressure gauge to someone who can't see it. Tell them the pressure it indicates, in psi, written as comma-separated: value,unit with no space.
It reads 3600,psi
